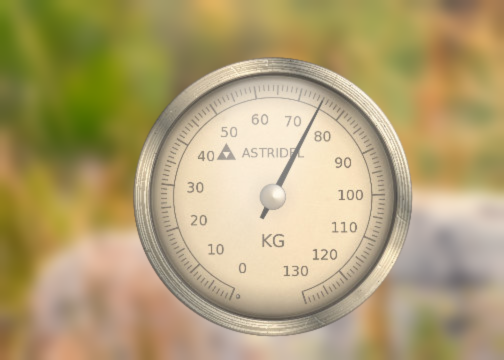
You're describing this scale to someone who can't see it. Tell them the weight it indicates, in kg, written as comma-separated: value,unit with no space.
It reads 75,kg
